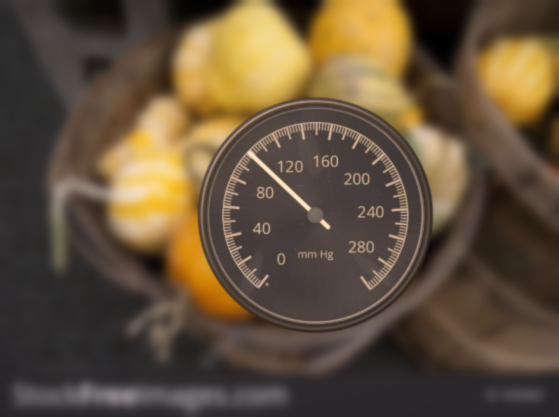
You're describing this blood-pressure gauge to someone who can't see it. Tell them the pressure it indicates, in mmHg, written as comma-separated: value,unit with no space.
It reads 100,mmHg
